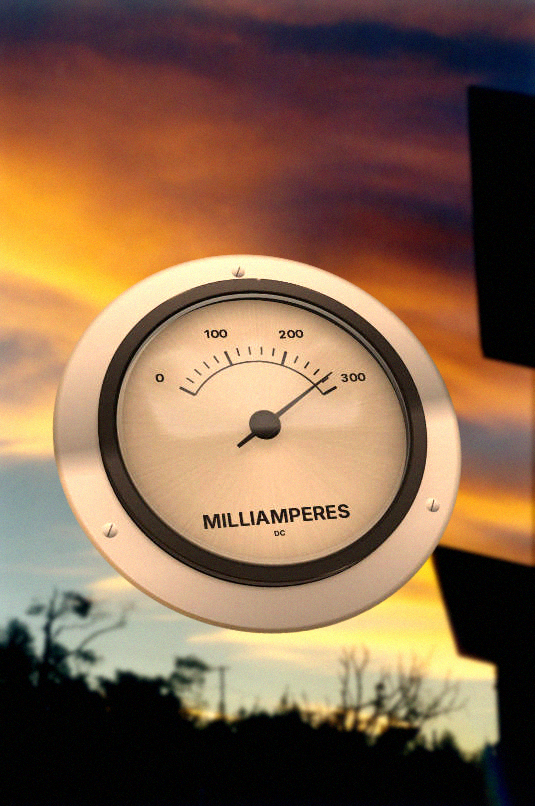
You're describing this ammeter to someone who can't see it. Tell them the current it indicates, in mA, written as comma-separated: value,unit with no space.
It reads 280,mA
